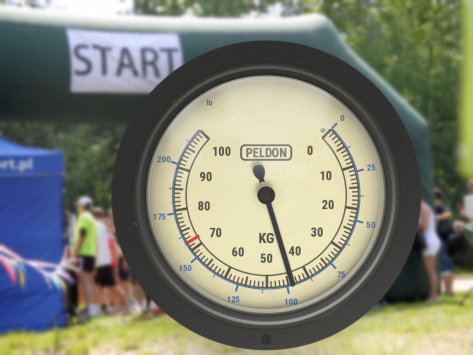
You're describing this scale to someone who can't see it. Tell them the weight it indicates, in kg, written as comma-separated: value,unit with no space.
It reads 44,kg
